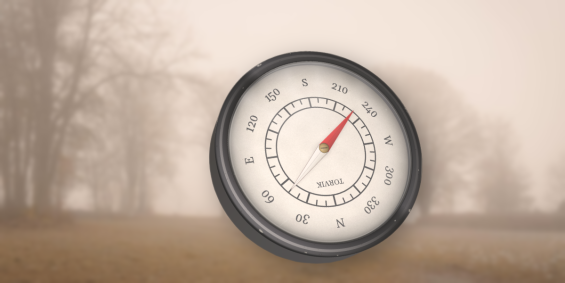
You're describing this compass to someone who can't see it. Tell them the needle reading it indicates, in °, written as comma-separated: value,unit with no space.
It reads 230,°
